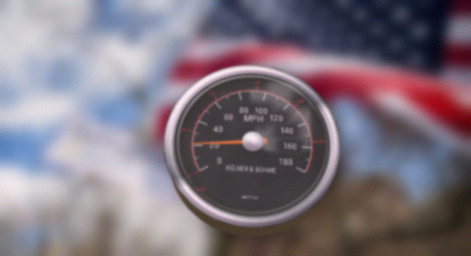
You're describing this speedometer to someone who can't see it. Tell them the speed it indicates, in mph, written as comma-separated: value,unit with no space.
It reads 20,mph
